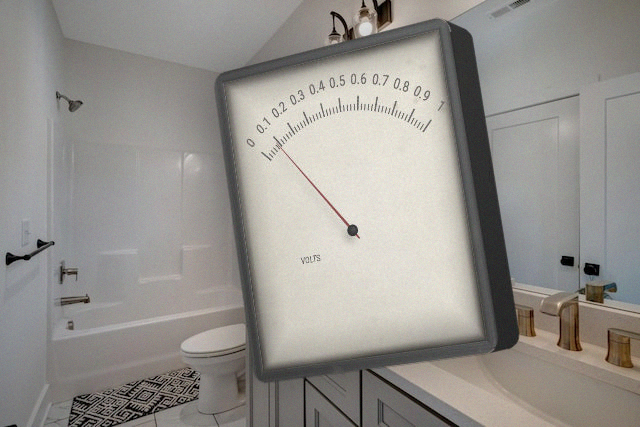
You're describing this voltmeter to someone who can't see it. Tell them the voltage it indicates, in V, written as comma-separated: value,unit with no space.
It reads 0.1,V
